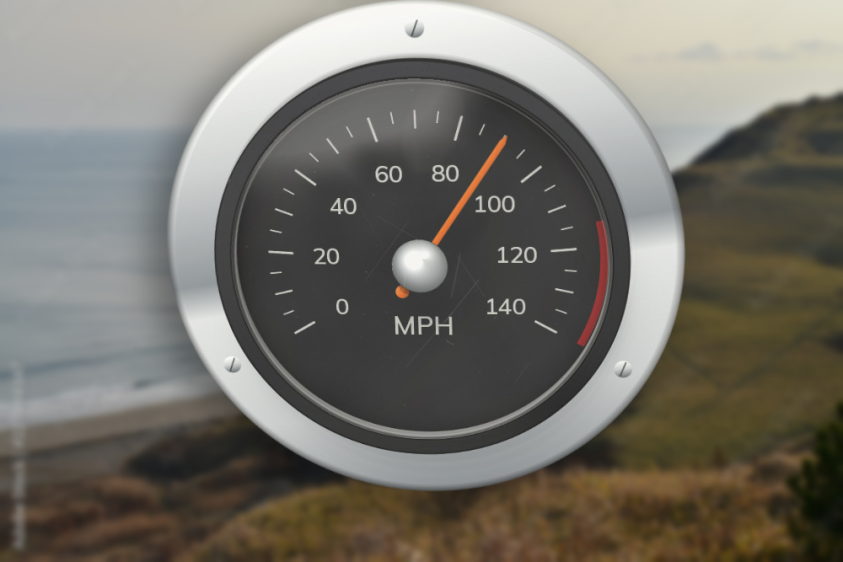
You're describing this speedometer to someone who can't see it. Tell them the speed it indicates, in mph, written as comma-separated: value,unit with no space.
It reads 90,mph
